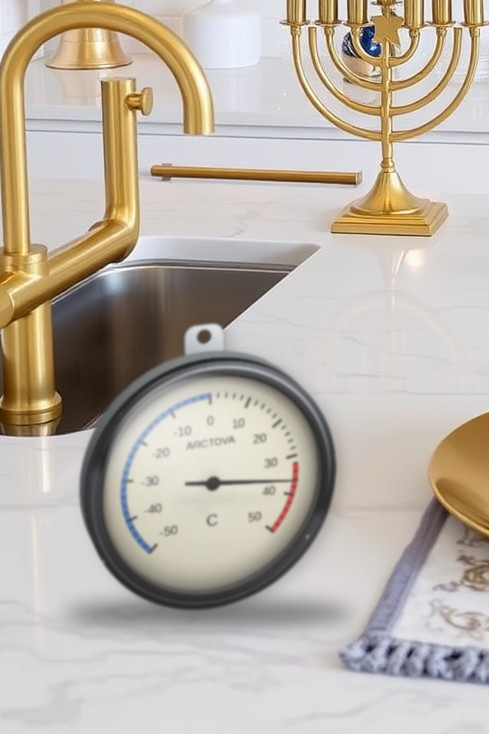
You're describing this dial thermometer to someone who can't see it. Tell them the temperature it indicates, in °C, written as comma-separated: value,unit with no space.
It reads 36,°C
